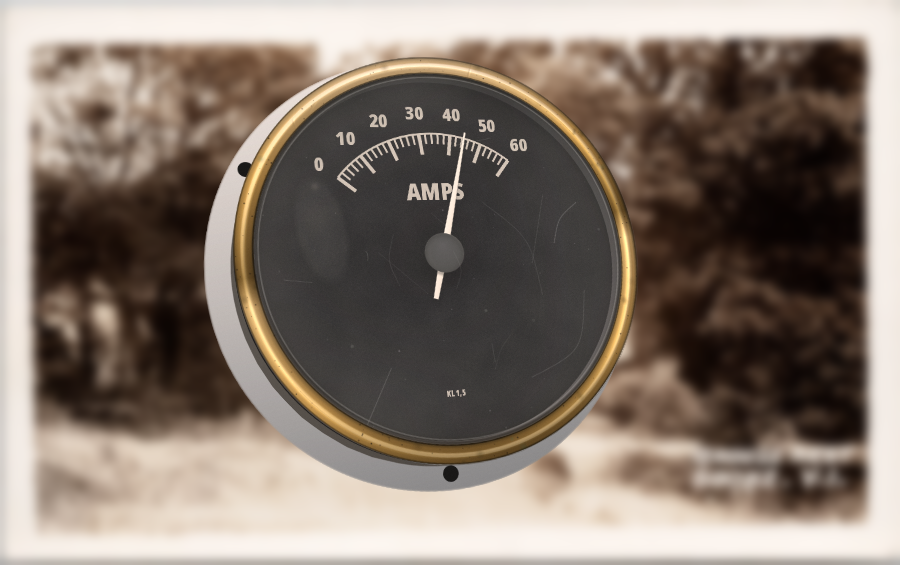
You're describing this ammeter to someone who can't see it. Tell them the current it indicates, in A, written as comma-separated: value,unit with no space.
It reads 44,A
